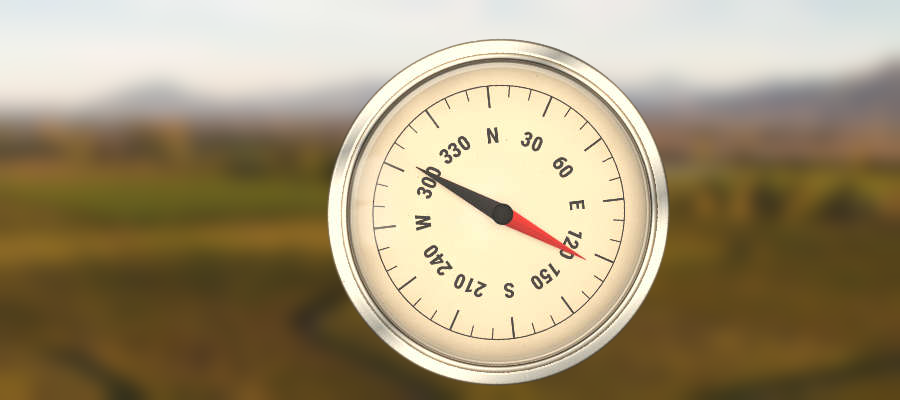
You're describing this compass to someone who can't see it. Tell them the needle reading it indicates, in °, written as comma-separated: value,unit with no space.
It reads 125,°
